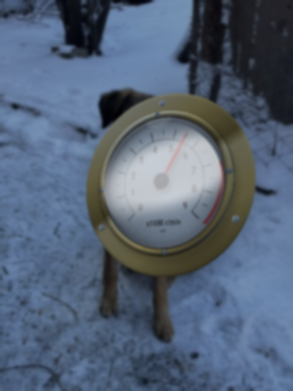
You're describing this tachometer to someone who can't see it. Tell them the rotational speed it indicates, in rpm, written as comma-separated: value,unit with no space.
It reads 5500,rpm
